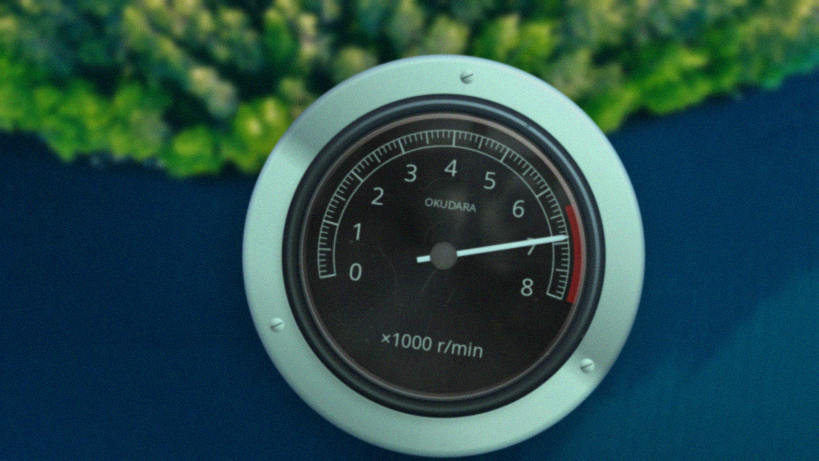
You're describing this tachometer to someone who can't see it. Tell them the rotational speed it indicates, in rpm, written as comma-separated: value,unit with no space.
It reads 6900,rpm
